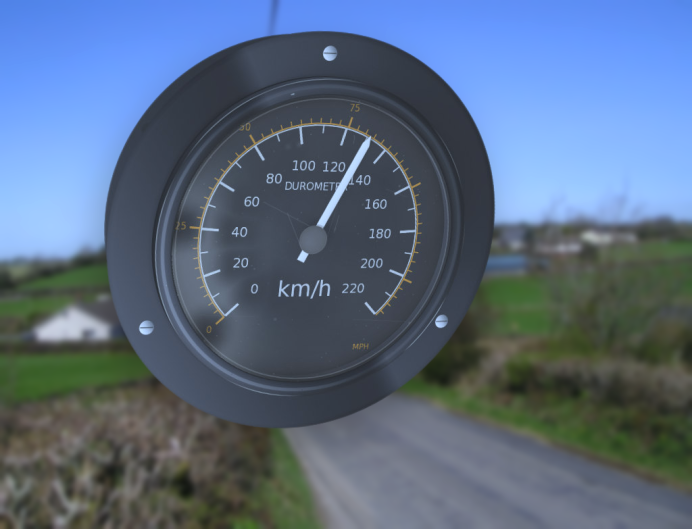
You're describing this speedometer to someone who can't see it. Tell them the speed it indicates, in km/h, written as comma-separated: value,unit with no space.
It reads 130,km/h
